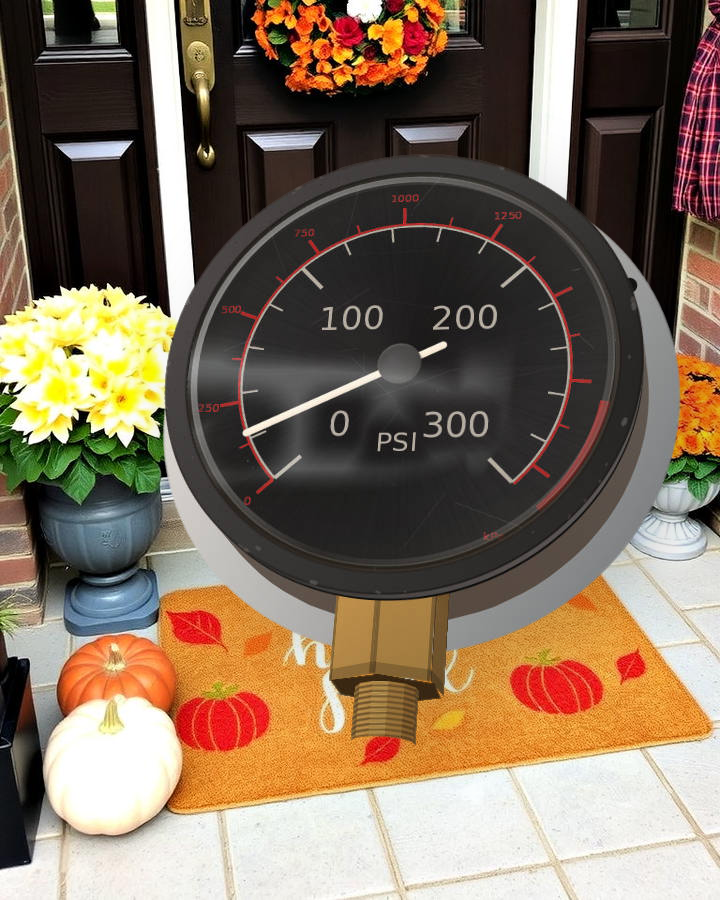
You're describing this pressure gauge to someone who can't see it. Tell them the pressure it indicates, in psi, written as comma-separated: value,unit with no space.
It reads 20,psi
